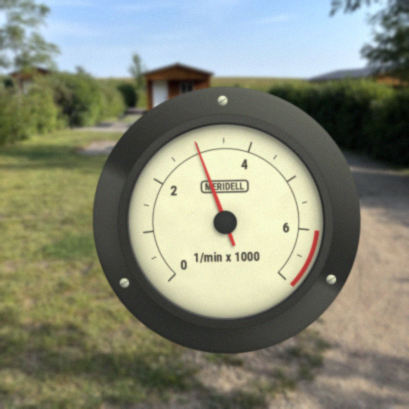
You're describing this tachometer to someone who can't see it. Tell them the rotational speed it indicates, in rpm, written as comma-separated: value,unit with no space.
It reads 3000,rpm
